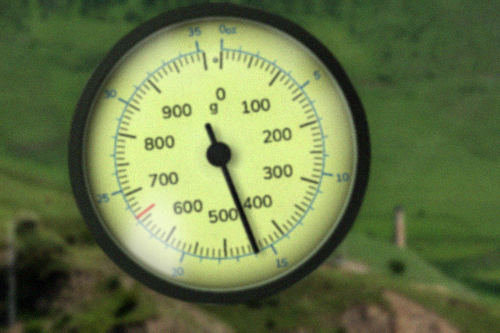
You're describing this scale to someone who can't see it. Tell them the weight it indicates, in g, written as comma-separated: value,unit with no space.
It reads 450,g
